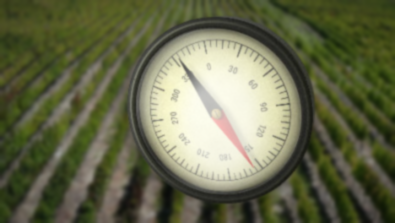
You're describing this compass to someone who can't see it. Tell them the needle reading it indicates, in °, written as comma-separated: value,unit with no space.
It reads 155,°
